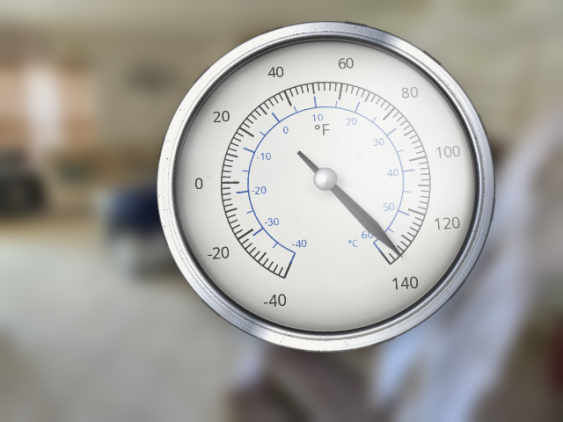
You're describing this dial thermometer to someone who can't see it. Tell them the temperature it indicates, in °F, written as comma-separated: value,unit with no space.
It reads 136,°F
